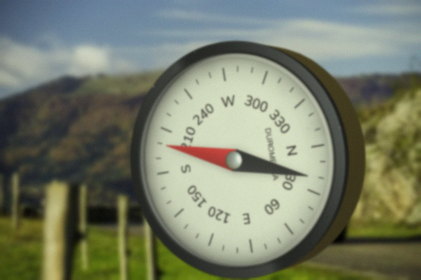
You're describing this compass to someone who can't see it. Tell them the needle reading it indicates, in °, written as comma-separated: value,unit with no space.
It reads 200,°
